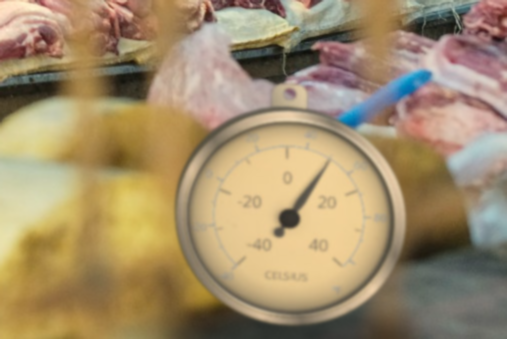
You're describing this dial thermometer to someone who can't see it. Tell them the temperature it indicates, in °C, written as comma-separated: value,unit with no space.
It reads 10,°C
